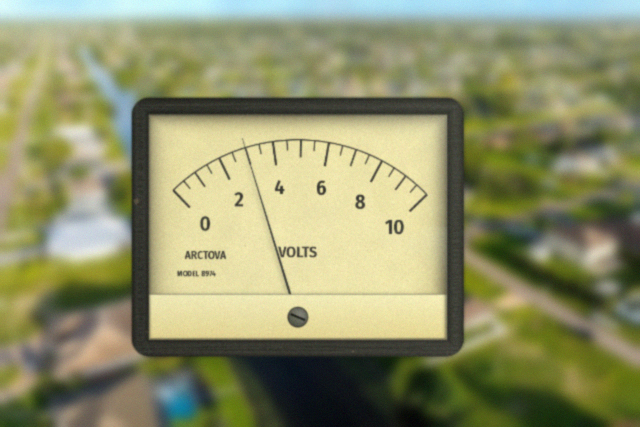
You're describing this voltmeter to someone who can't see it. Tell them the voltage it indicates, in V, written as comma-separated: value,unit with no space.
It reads 3,V
